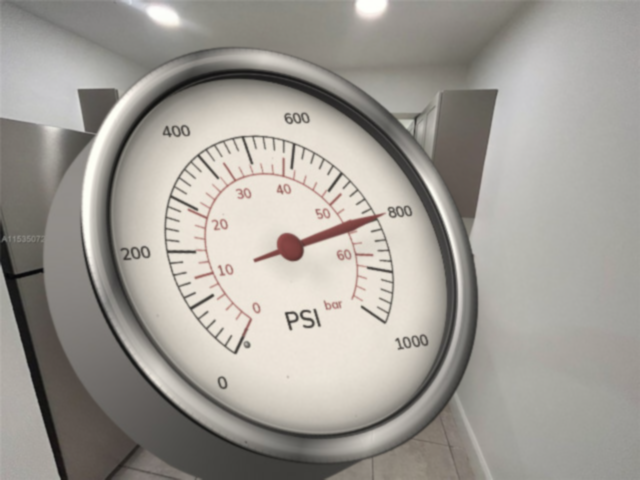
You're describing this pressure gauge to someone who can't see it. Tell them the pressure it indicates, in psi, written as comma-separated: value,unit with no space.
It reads 800,psi
